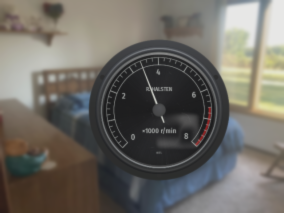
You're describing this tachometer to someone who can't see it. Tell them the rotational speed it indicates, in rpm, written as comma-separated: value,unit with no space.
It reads 3400,rpm
